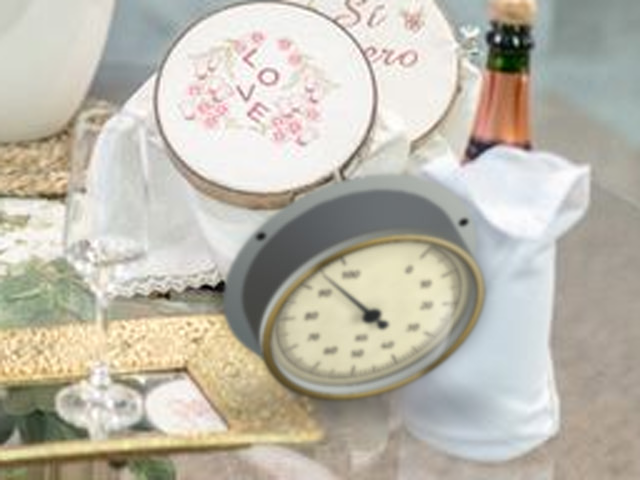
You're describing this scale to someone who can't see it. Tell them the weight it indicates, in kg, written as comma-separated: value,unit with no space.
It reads 95,kg
